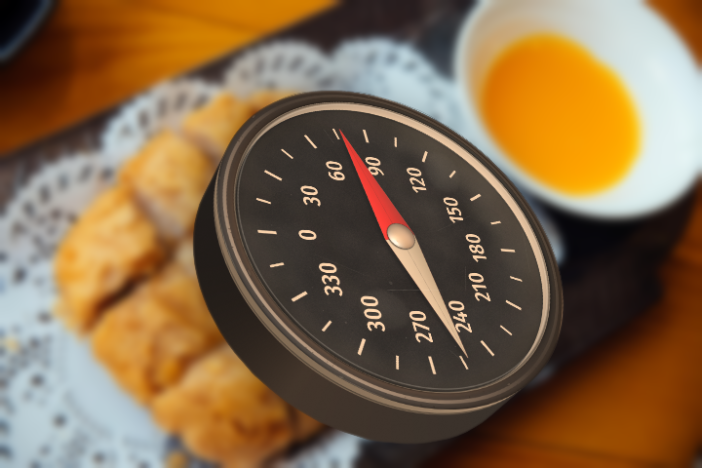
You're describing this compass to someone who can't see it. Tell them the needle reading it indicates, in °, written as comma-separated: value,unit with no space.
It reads 75,°
